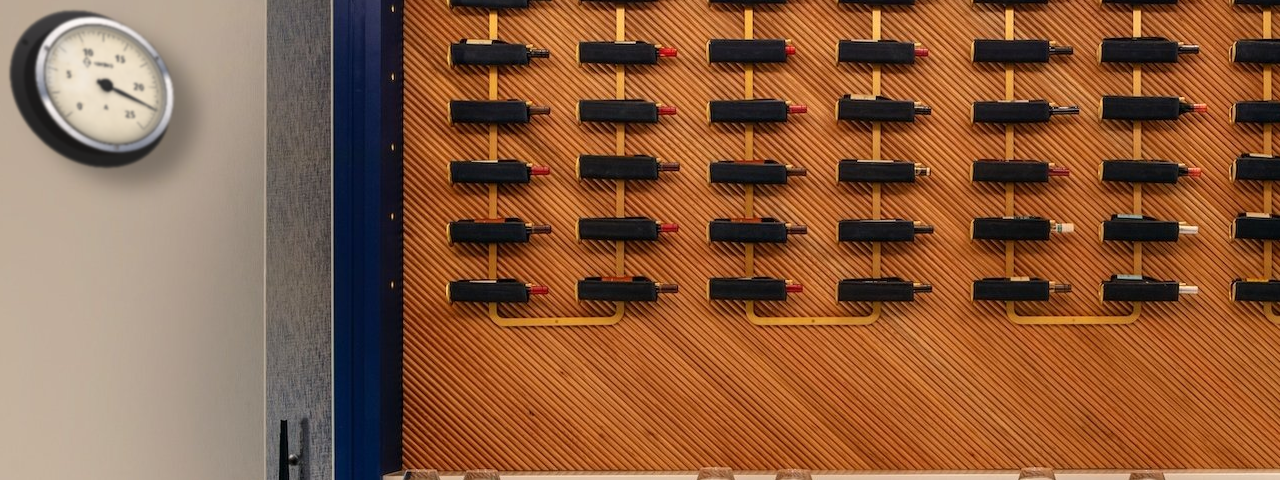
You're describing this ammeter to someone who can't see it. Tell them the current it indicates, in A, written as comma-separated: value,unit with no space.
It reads 22.5,A
